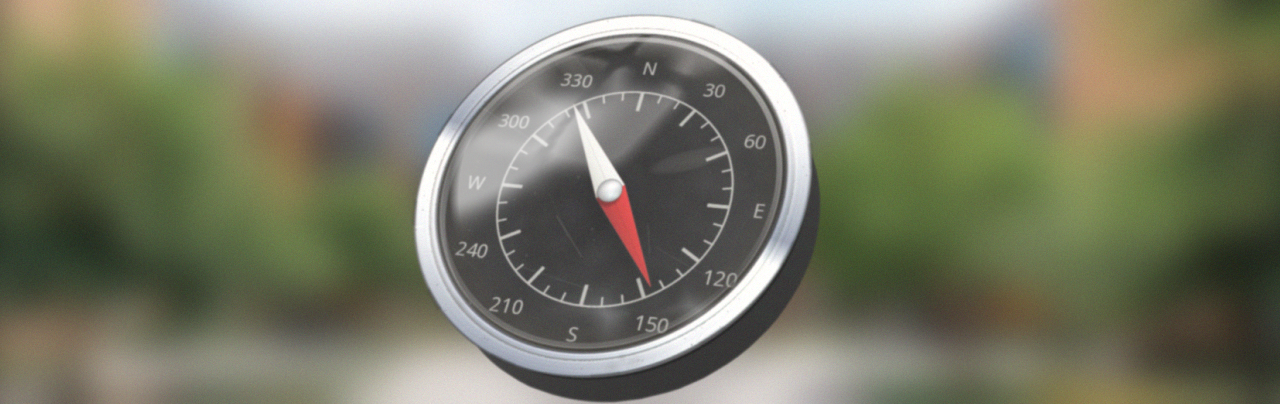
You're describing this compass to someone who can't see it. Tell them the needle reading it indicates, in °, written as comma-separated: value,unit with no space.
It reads 145,°
